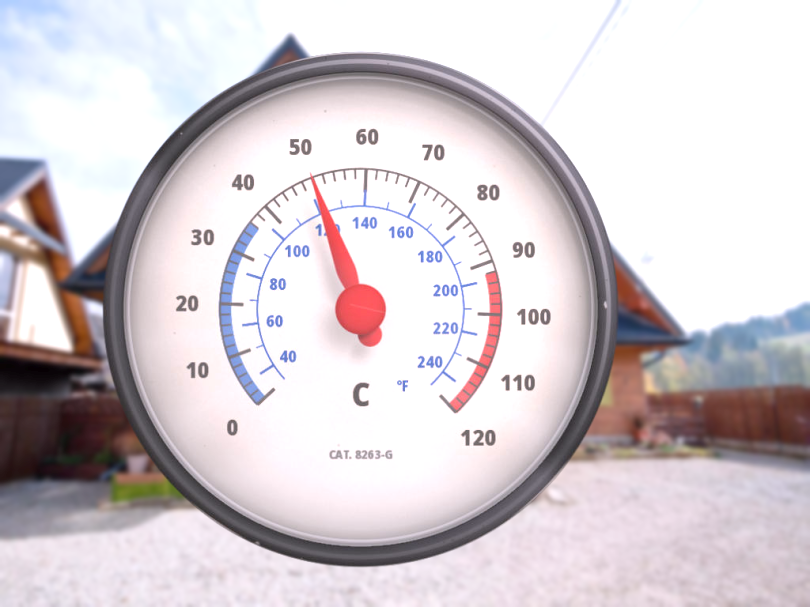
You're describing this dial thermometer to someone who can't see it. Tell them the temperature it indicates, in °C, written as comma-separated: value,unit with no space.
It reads 50,°C
